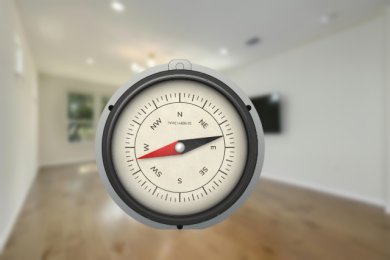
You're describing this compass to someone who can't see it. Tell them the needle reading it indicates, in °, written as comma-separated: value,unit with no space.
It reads 255,°
